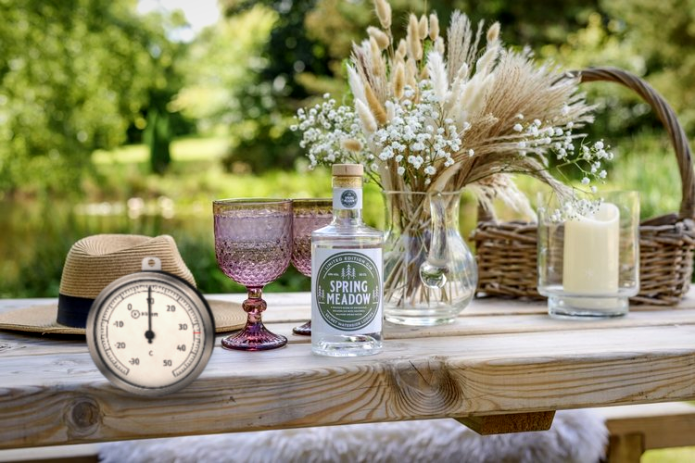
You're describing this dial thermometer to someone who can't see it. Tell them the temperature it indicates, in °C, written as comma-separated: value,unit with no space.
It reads 10,°C
